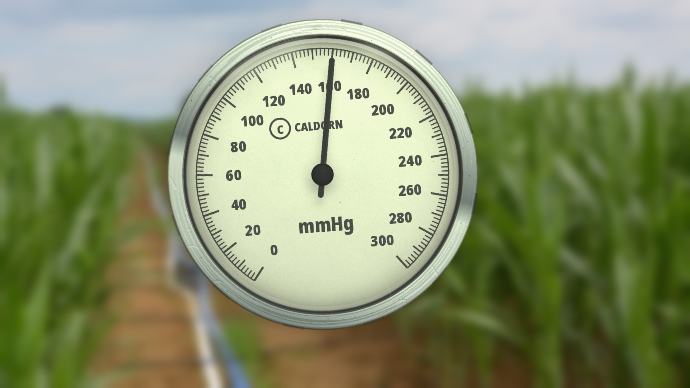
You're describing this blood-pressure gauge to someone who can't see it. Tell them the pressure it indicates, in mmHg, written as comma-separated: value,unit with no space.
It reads 160,mmHg
